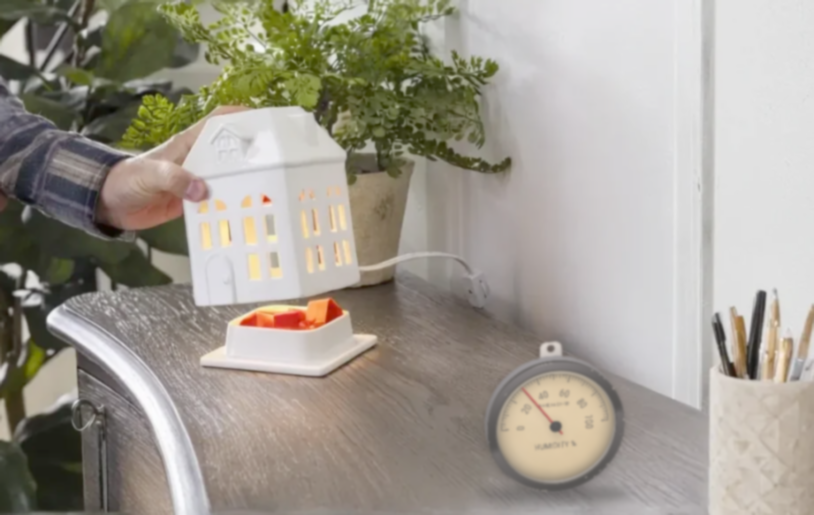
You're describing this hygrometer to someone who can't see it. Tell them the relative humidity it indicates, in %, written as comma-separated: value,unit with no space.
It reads 30,%
